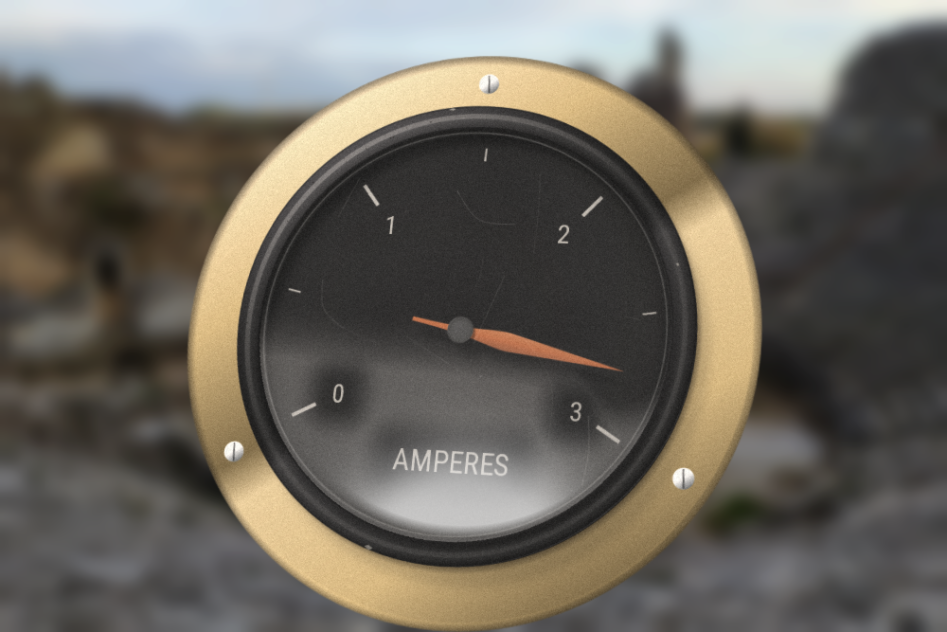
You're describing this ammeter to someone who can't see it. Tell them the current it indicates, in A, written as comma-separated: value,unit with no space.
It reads 2.75,A
